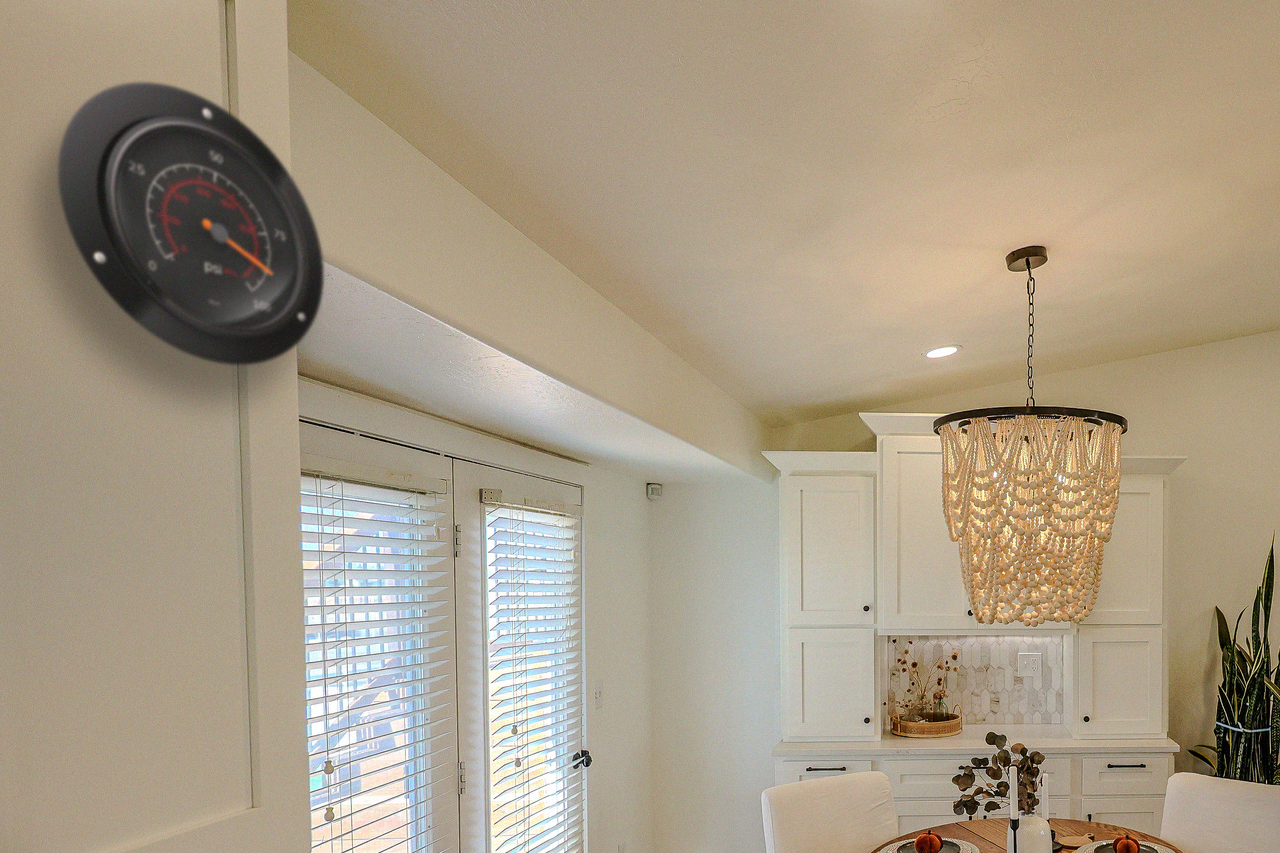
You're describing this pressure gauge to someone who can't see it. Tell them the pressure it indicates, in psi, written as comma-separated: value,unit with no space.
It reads 90,psi
